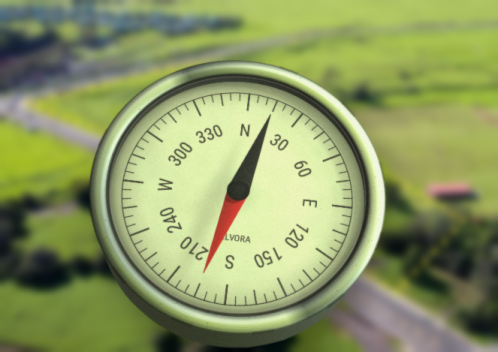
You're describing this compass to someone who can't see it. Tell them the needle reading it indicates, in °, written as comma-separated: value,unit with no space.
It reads 195,°
